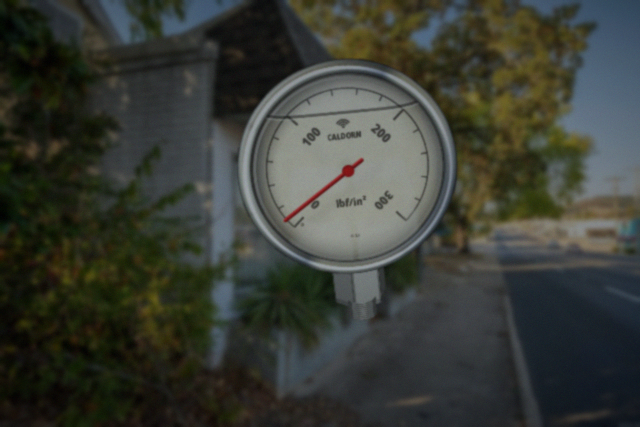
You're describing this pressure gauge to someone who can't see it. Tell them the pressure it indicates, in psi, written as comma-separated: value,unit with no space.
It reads 10,psi
